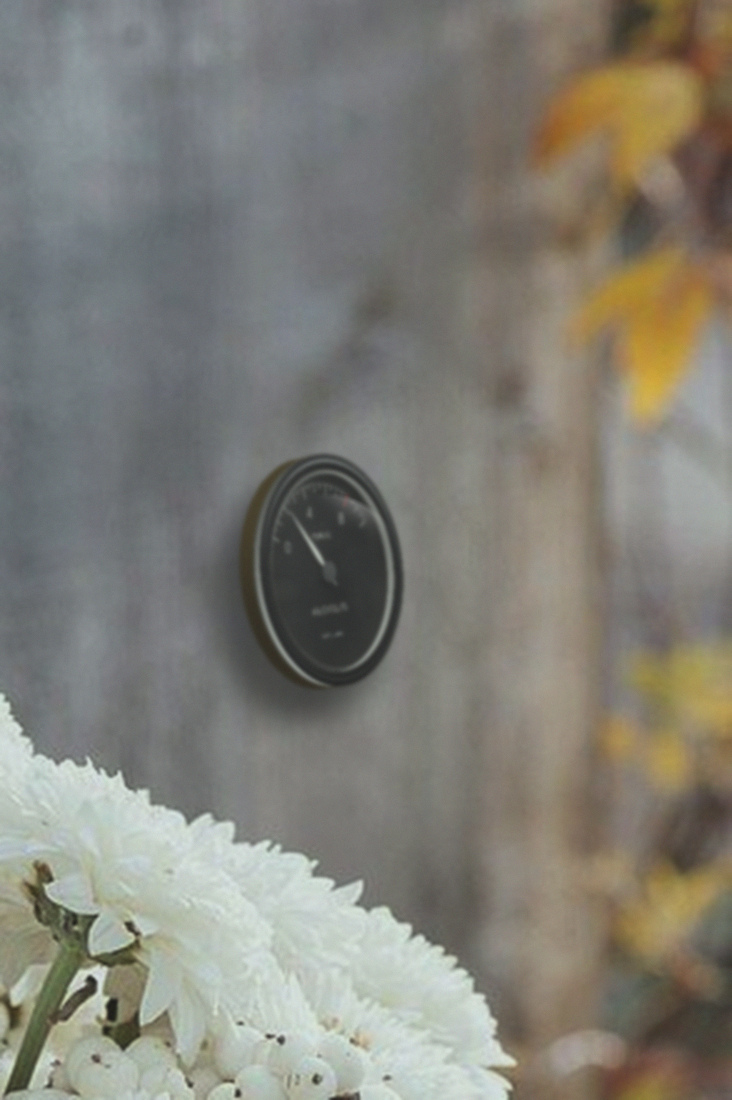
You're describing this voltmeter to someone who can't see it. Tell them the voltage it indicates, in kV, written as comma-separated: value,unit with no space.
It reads 2,kV
